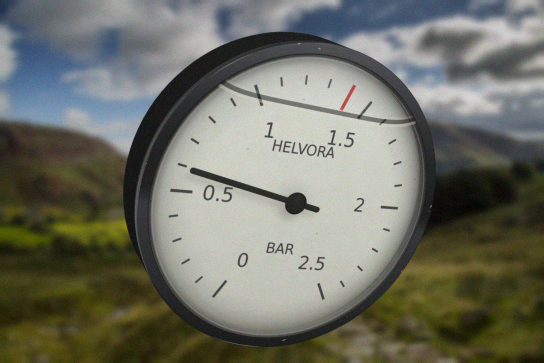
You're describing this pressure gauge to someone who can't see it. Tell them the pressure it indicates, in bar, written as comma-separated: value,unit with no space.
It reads 0.6,bar
